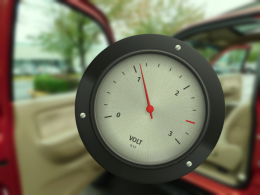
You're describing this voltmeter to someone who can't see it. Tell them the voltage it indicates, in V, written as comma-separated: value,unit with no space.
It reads 1.1,V
